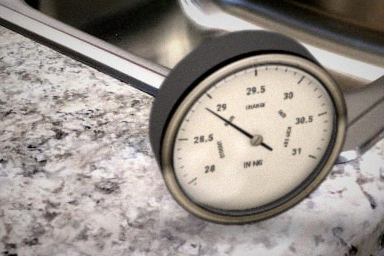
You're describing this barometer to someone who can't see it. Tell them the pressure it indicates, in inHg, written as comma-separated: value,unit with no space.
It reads 28.9,inHg
